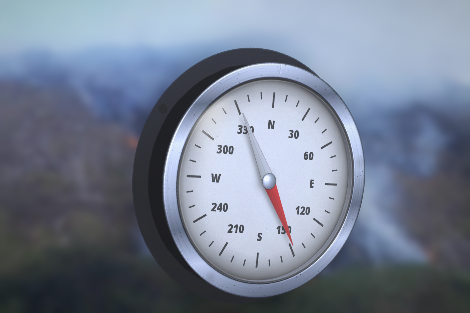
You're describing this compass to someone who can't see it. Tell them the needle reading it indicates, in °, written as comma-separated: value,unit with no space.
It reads 150,°
